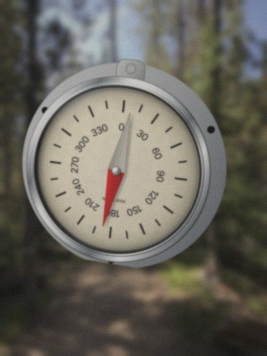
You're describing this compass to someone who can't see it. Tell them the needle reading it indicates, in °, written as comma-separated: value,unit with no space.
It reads 187.5,°
